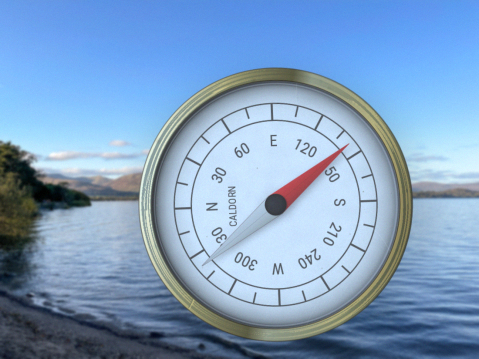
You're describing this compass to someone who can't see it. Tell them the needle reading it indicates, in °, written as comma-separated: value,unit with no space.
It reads 142.5,°
